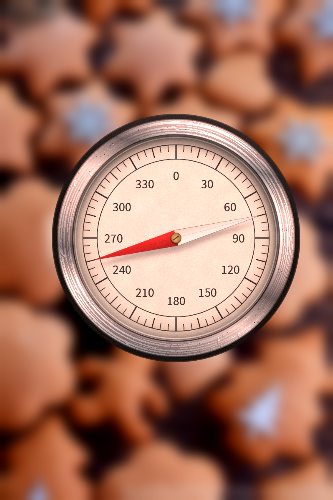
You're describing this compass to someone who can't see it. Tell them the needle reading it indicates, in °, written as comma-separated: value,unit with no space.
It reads 255,°
